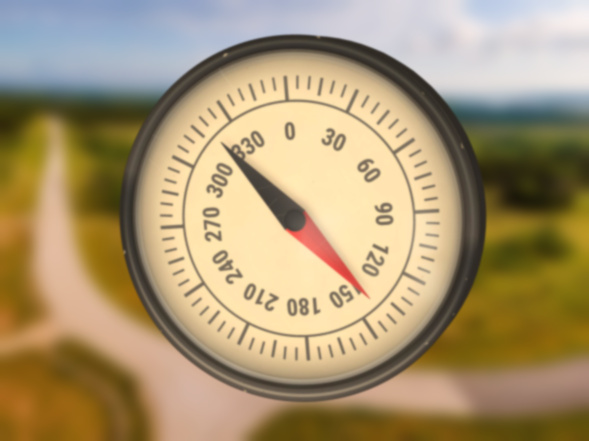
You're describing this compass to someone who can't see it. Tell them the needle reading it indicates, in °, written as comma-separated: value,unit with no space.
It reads 140,°
